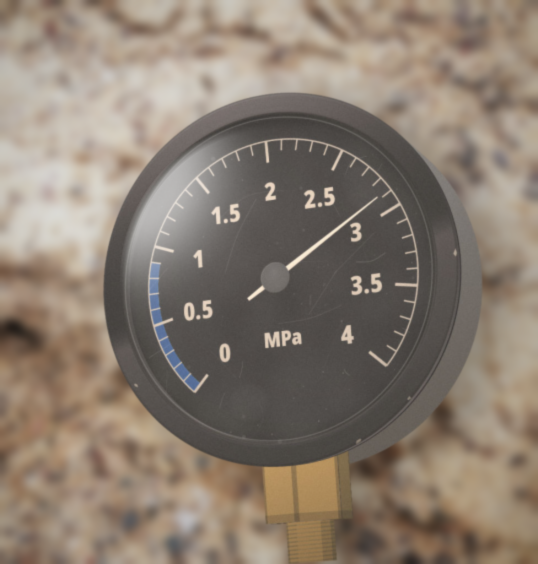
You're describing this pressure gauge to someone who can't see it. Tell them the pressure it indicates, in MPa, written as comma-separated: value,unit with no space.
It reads 2.9,MPa
